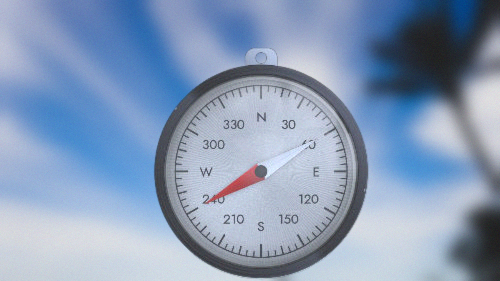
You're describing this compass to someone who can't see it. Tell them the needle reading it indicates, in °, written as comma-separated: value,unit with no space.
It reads 240,°
